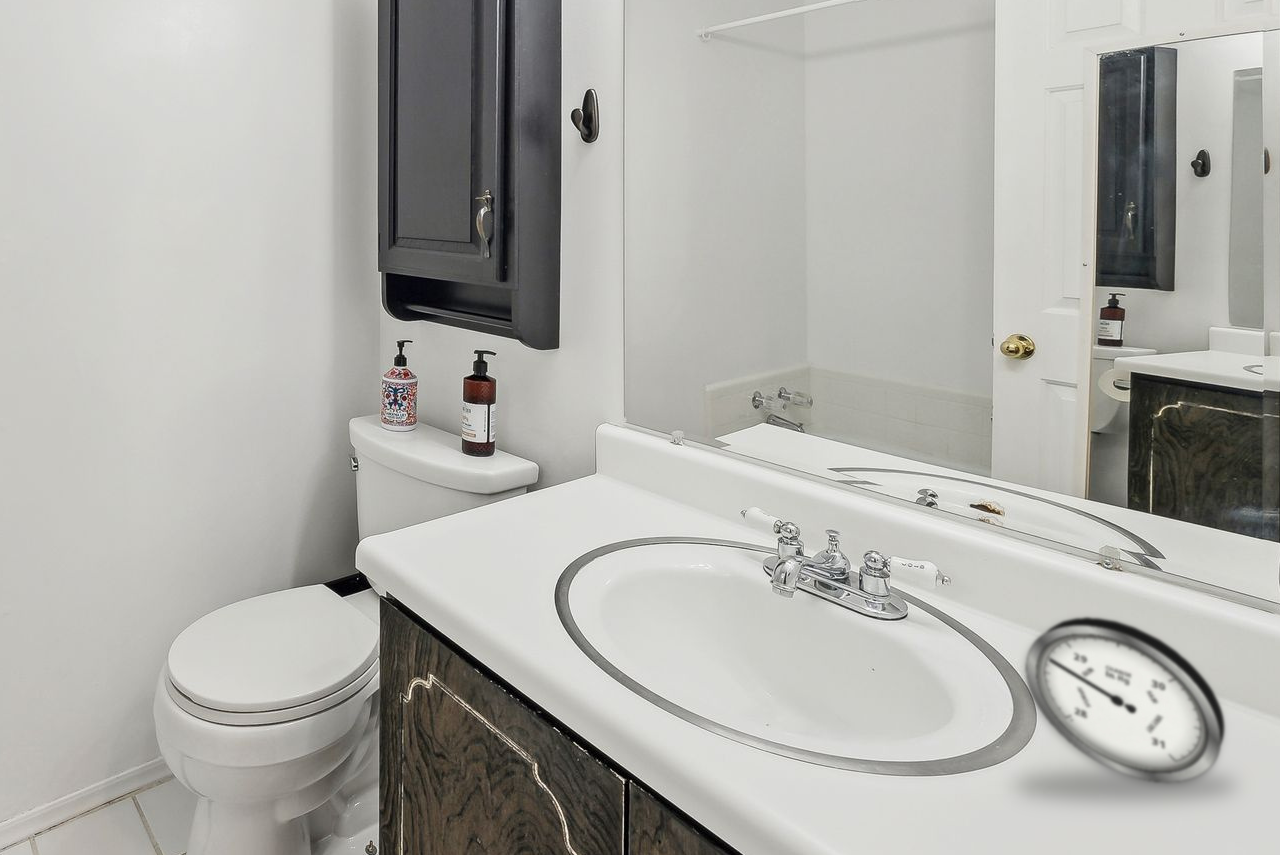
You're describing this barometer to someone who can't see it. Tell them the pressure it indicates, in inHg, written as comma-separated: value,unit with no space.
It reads 28.7,inHg
